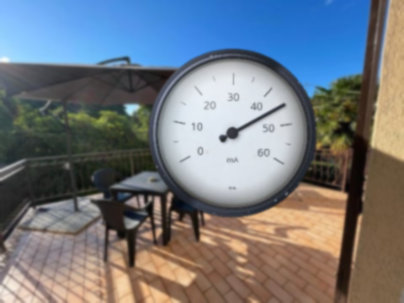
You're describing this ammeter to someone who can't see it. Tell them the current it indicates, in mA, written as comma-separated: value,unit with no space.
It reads 45,mA
